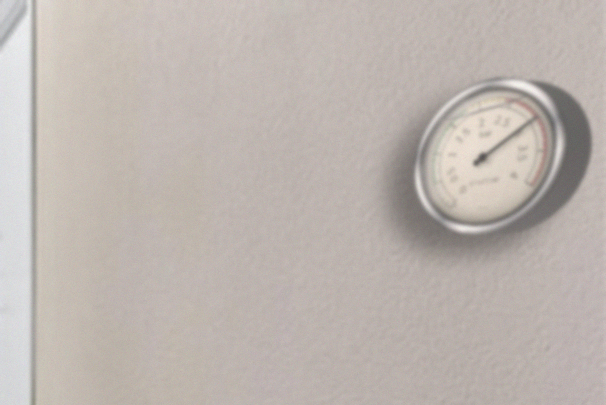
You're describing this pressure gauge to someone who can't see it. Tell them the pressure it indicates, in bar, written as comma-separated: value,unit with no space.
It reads 3,bar
